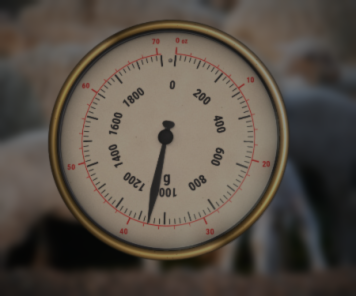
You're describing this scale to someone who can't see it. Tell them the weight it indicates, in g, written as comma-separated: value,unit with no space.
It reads 1060,g
